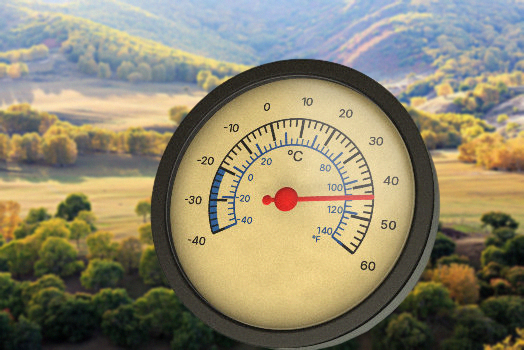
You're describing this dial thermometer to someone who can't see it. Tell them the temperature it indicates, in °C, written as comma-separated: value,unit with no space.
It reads 44,°C
